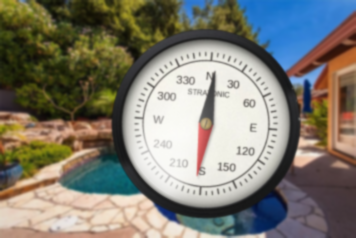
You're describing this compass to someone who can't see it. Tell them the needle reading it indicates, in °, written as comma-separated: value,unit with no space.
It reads 185,°
